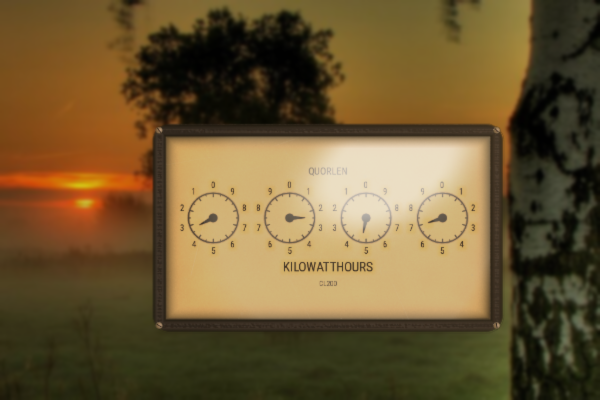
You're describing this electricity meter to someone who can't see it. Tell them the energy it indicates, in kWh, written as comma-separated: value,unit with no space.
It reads 3247,kWh
